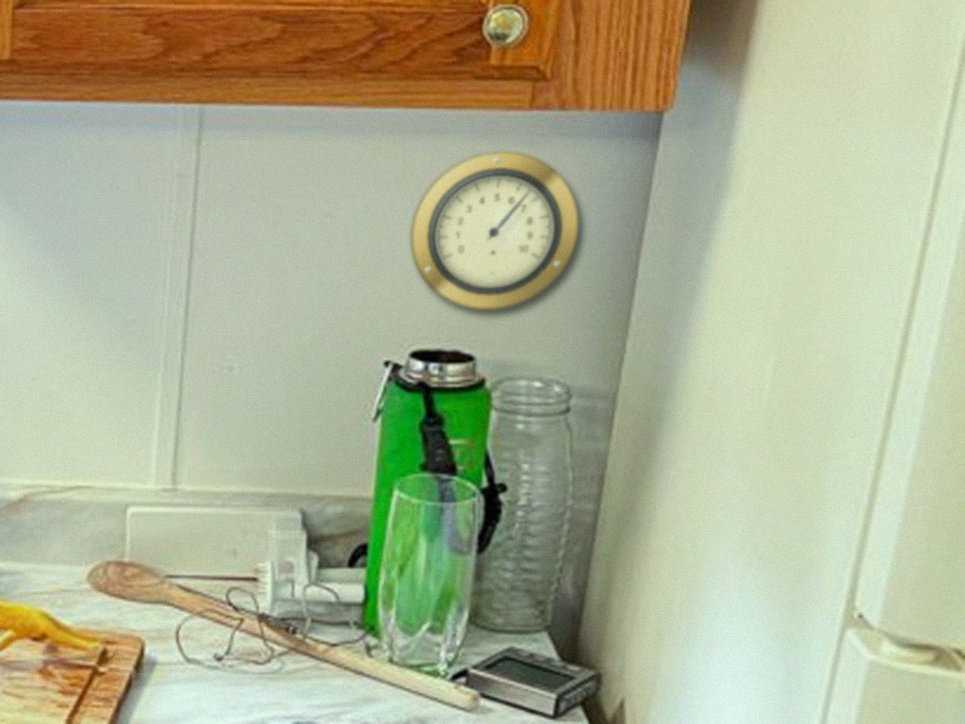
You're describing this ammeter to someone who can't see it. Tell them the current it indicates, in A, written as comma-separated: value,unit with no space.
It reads 6.5,A
